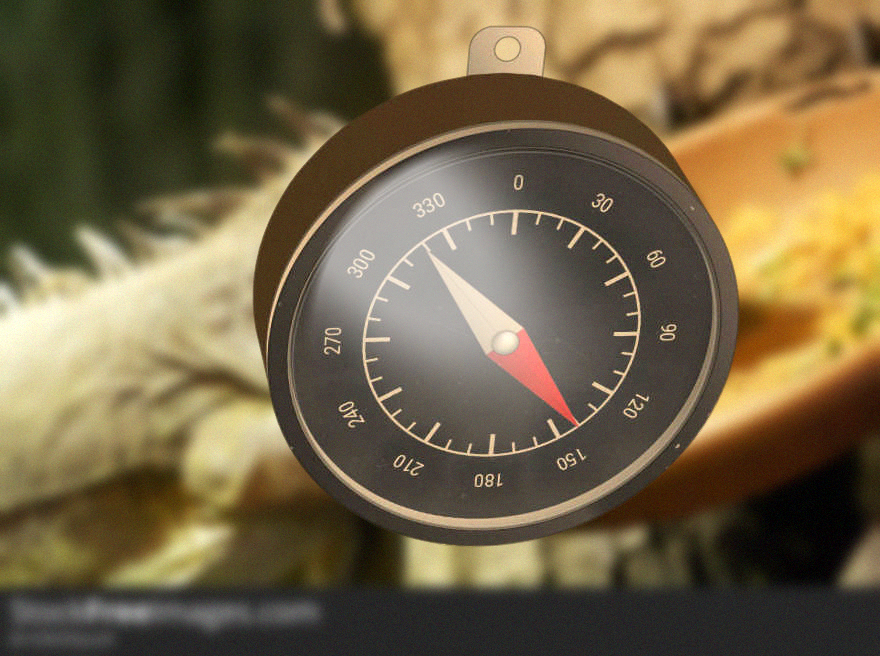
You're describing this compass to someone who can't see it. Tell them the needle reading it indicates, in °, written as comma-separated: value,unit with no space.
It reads 140,°
